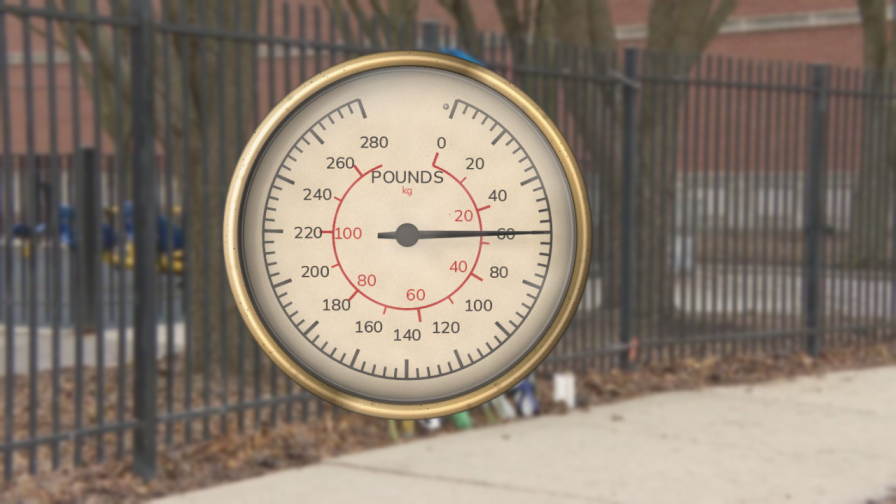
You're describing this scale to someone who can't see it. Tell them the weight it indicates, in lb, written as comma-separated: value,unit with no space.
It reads 60,lb
